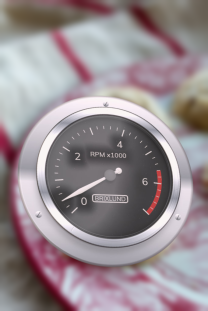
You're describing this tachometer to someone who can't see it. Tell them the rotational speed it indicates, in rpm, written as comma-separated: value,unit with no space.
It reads 400,rpm
